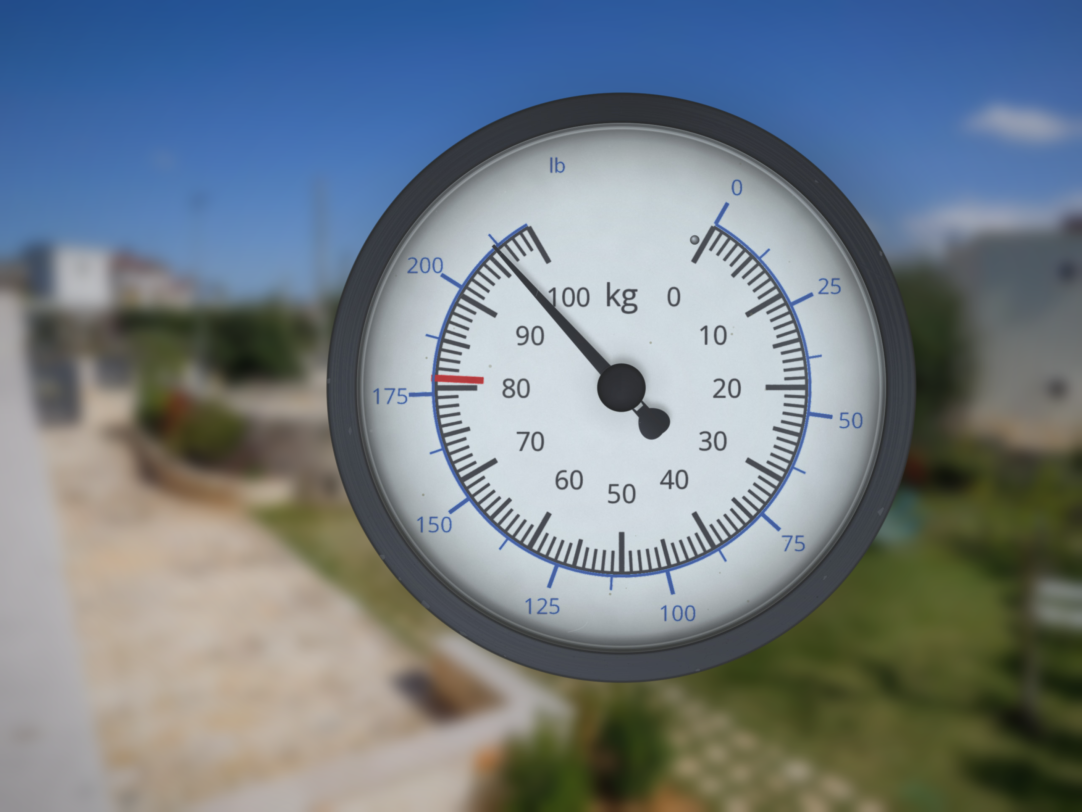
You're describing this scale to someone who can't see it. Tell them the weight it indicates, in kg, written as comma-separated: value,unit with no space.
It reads 96,kg
